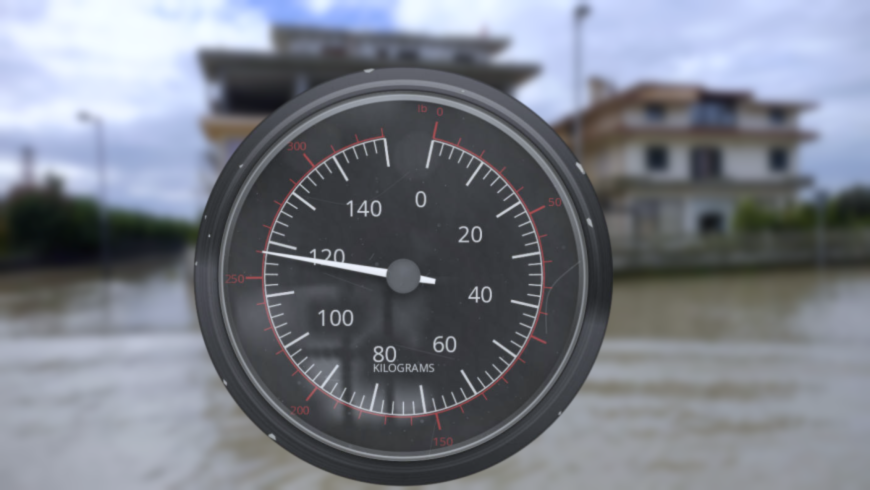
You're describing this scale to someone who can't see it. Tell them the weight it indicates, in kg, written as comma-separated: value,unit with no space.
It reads 118,kg
